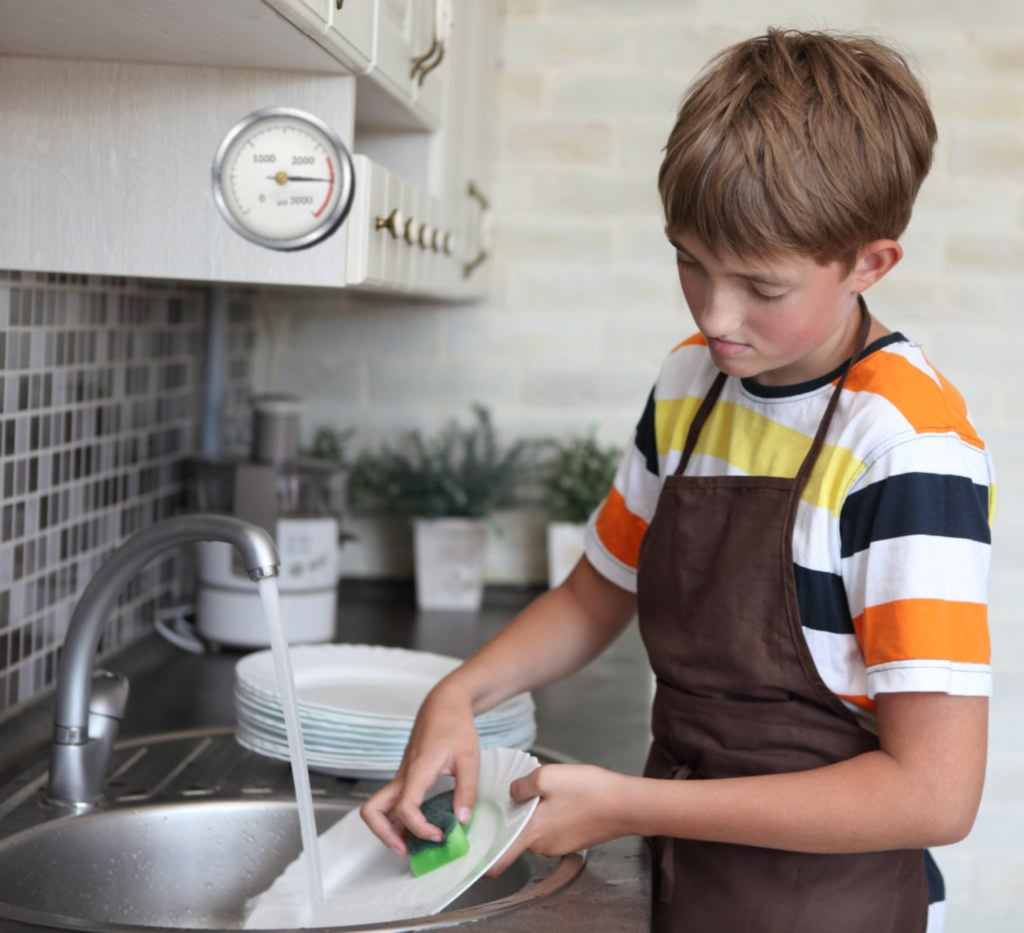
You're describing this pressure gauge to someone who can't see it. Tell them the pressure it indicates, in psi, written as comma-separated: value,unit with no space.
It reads 2500,psi
